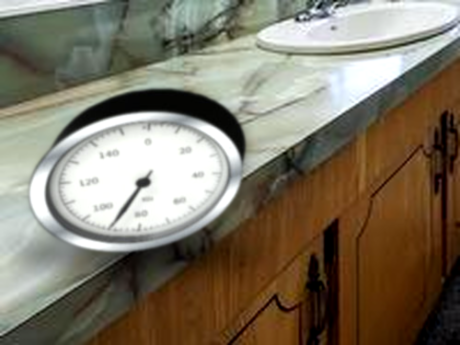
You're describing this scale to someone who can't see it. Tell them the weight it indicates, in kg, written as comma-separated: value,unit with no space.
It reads 90,kg
